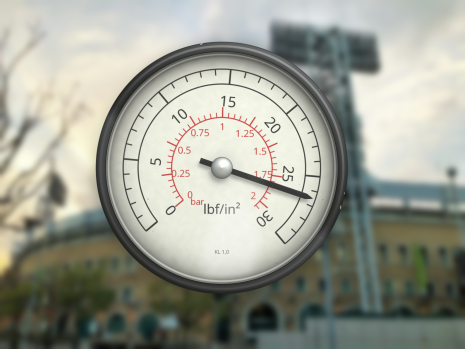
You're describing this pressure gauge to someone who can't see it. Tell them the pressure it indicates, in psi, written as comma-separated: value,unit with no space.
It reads 26.5,psi
